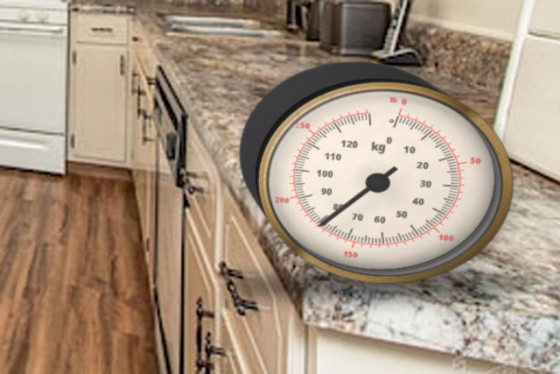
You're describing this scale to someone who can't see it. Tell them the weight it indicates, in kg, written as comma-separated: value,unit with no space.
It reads 80,kg
